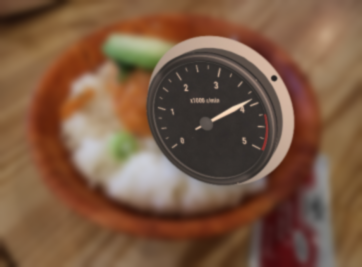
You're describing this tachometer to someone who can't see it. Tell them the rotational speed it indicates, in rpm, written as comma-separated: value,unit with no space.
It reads 3875,rpm
